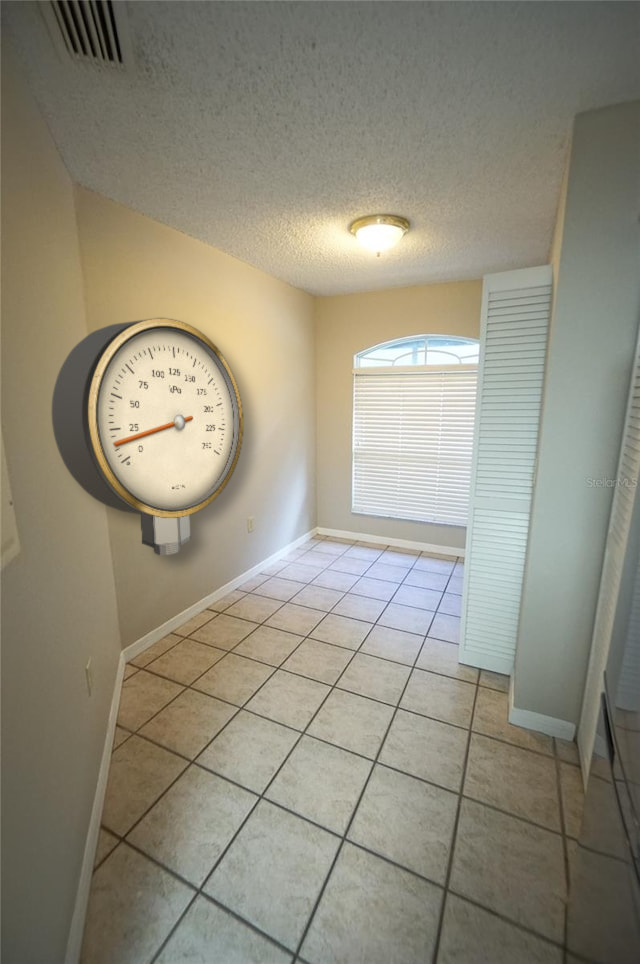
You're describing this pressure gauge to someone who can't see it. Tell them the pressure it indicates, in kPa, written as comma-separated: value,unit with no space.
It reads 15,kPa
